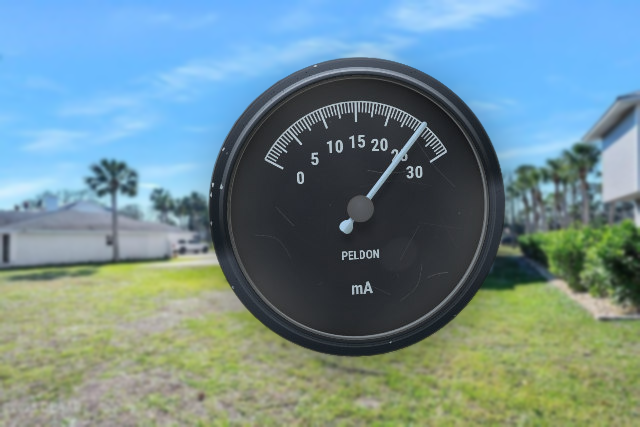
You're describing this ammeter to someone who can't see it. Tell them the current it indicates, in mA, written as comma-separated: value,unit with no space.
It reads 25,mA
